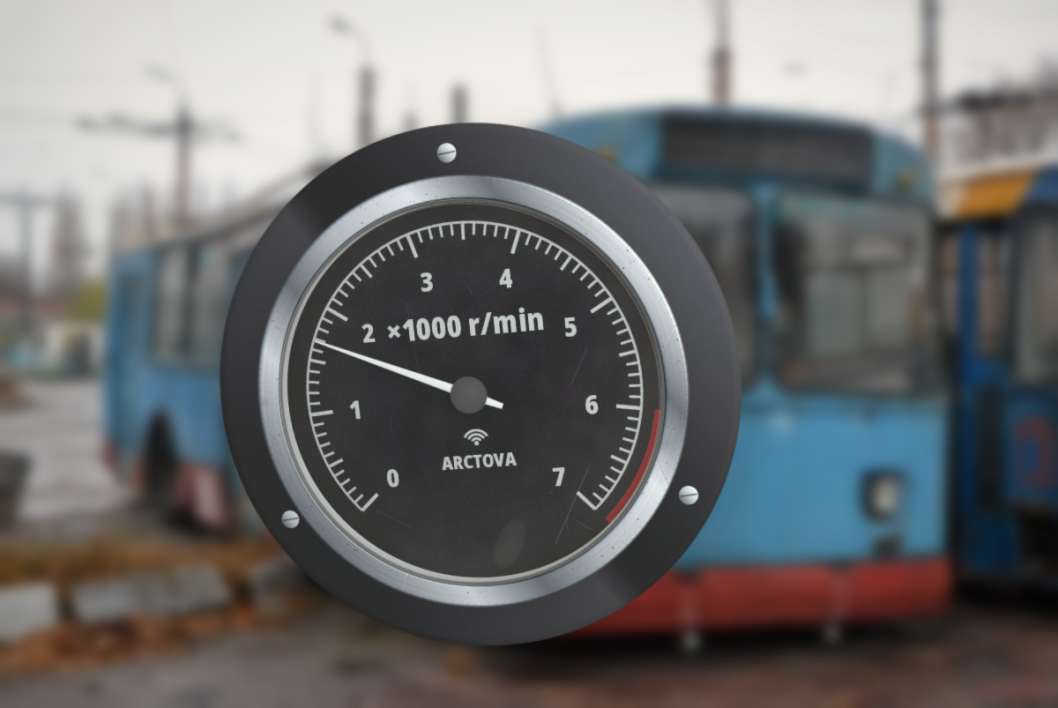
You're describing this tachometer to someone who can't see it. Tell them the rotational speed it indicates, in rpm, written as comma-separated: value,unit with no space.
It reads 1700,rpm
